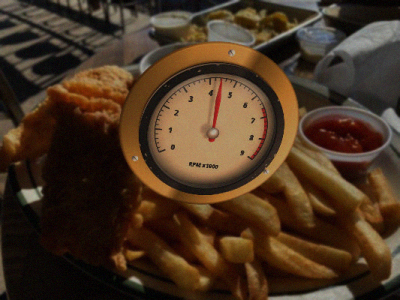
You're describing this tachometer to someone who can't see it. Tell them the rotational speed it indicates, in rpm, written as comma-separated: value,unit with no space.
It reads 4400,rpm
